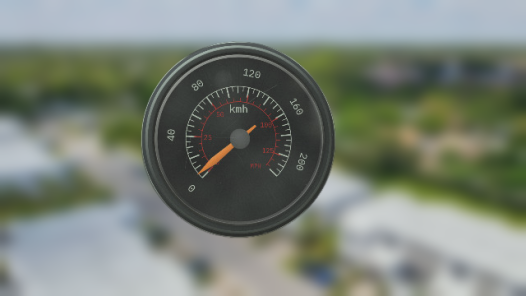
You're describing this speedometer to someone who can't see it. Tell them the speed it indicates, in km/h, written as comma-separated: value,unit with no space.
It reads 5,km/h
